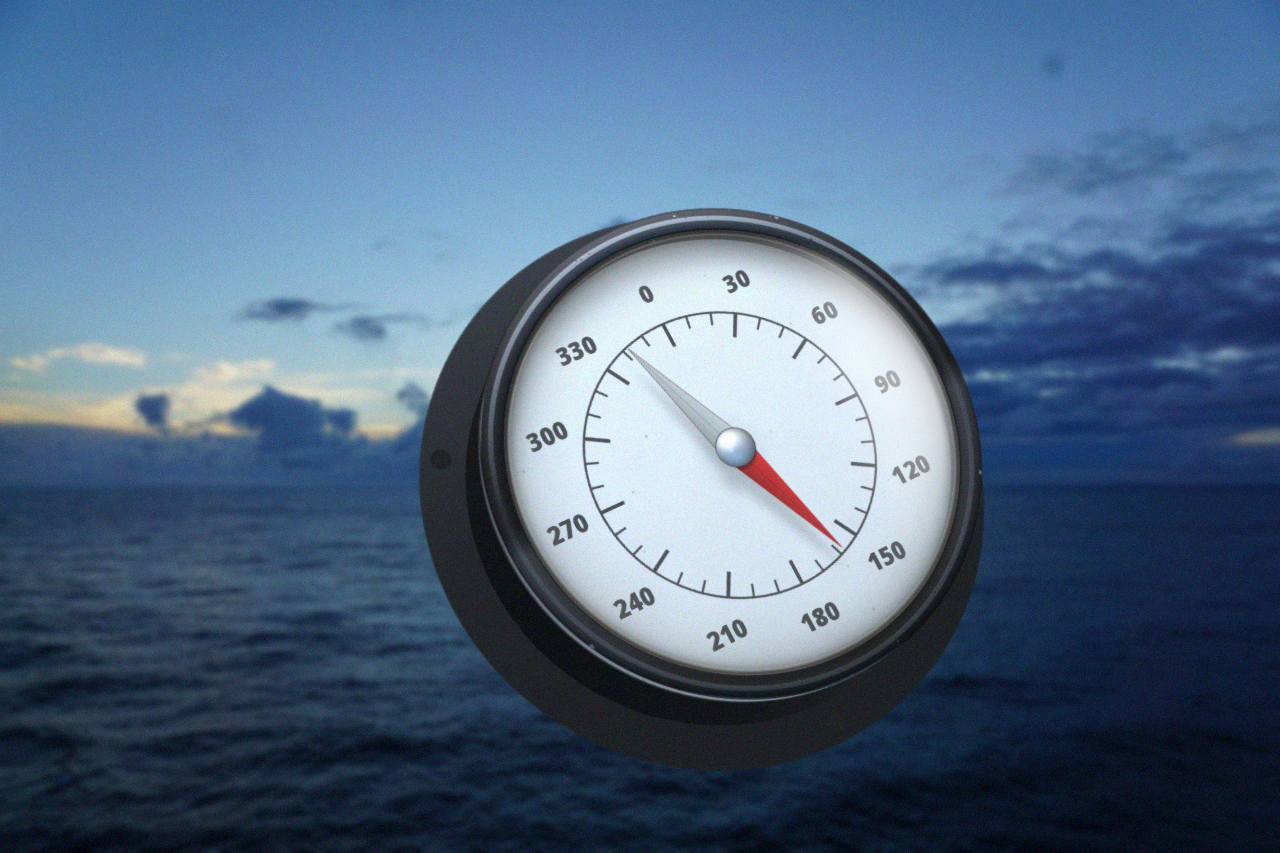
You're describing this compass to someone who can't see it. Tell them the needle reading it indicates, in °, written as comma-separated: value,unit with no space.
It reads 160,°
